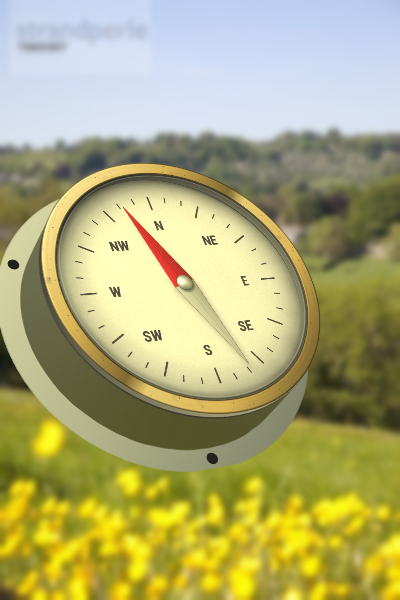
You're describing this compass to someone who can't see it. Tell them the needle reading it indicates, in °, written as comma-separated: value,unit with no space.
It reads 340,°
